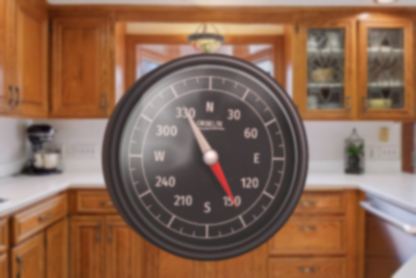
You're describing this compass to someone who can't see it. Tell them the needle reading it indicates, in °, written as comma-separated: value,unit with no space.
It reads 150,°
